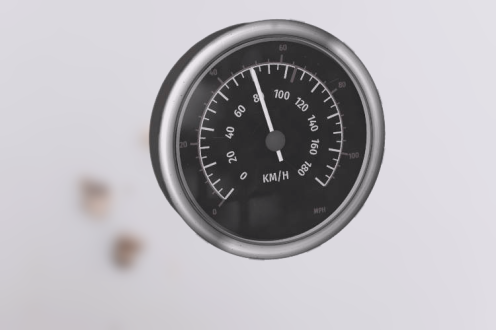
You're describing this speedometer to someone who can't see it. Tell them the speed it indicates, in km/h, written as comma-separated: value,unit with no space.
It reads 80,km/h
